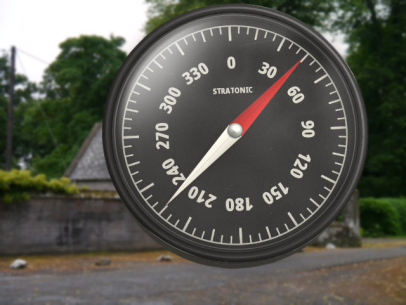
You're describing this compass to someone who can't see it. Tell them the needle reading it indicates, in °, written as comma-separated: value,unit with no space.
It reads 45,°
